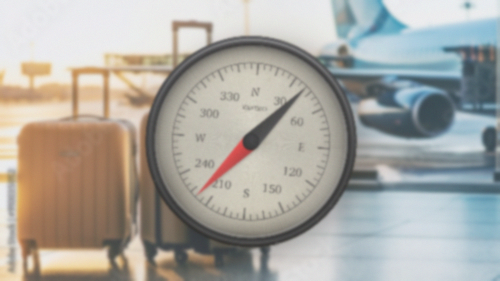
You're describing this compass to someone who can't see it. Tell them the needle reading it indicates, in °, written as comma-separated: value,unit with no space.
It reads 220,°
